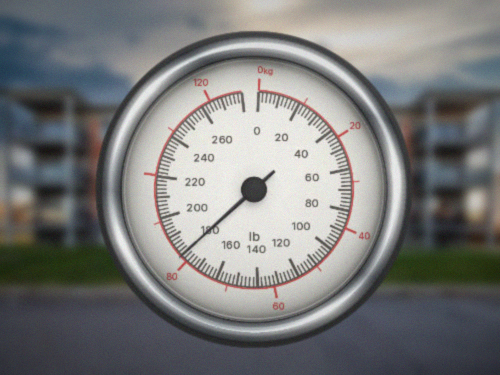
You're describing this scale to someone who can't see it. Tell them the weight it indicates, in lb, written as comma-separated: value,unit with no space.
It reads 180,lb
